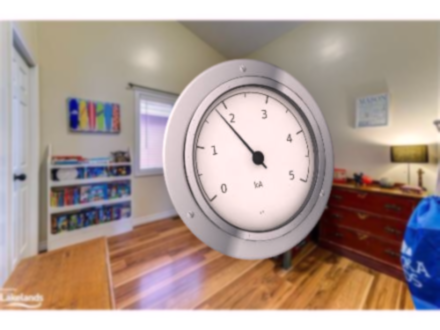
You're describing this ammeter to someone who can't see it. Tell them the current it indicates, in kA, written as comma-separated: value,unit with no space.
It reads 1.75,kA
